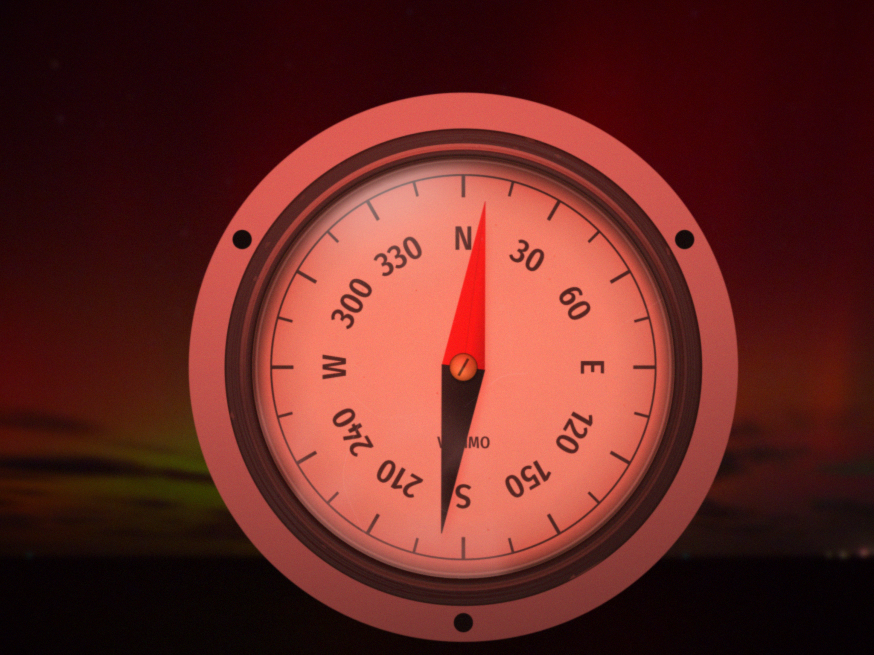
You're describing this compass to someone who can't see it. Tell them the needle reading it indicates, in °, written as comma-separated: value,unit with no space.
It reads 7.5,°
